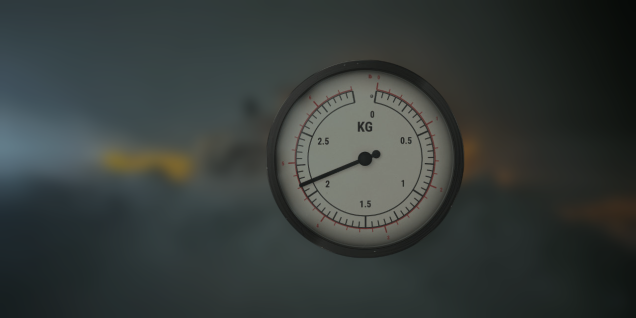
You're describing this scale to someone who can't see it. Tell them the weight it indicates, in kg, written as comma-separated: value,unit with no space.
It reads 2.1,kg
